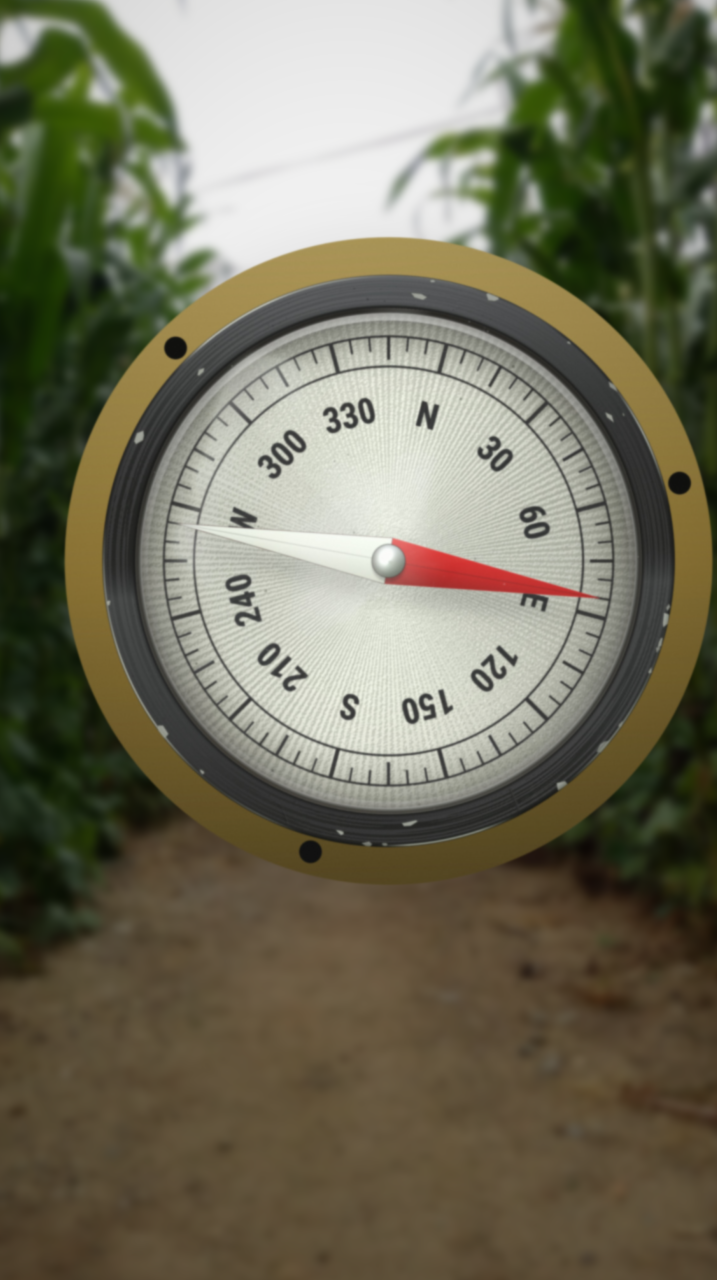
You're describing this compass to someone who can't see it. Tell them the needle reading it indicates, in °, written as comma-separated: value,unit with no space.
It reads 85,°
